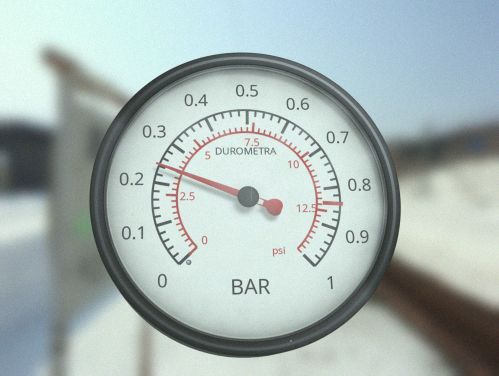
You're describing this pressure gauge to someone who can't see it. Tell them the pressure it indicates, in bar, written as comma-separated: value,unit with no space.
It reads 0.24,bar
